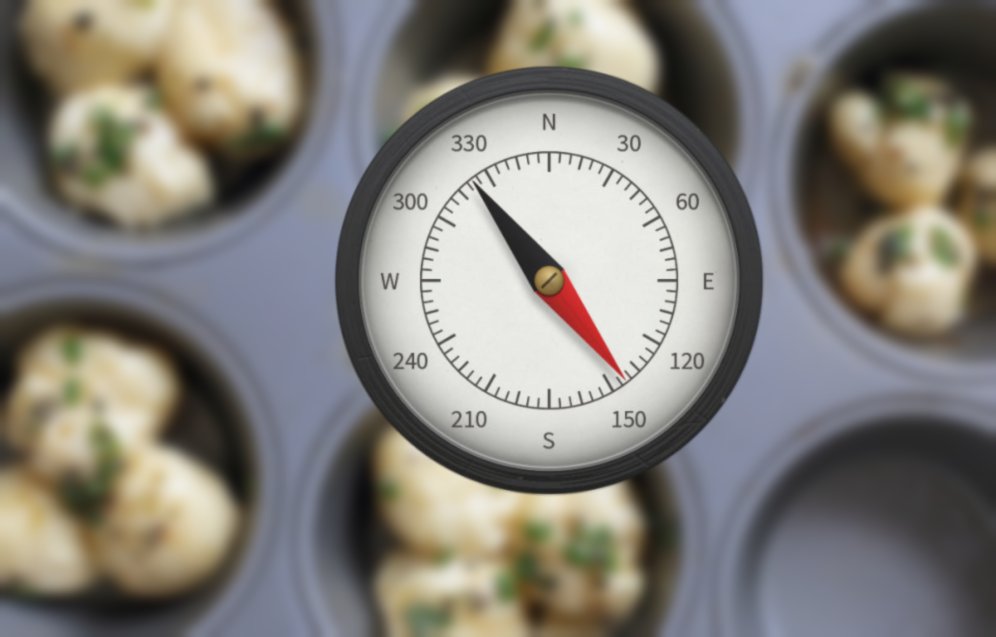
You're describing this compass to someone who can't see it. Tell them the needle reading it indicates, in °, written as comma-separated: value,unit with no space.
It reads 142.5,°
